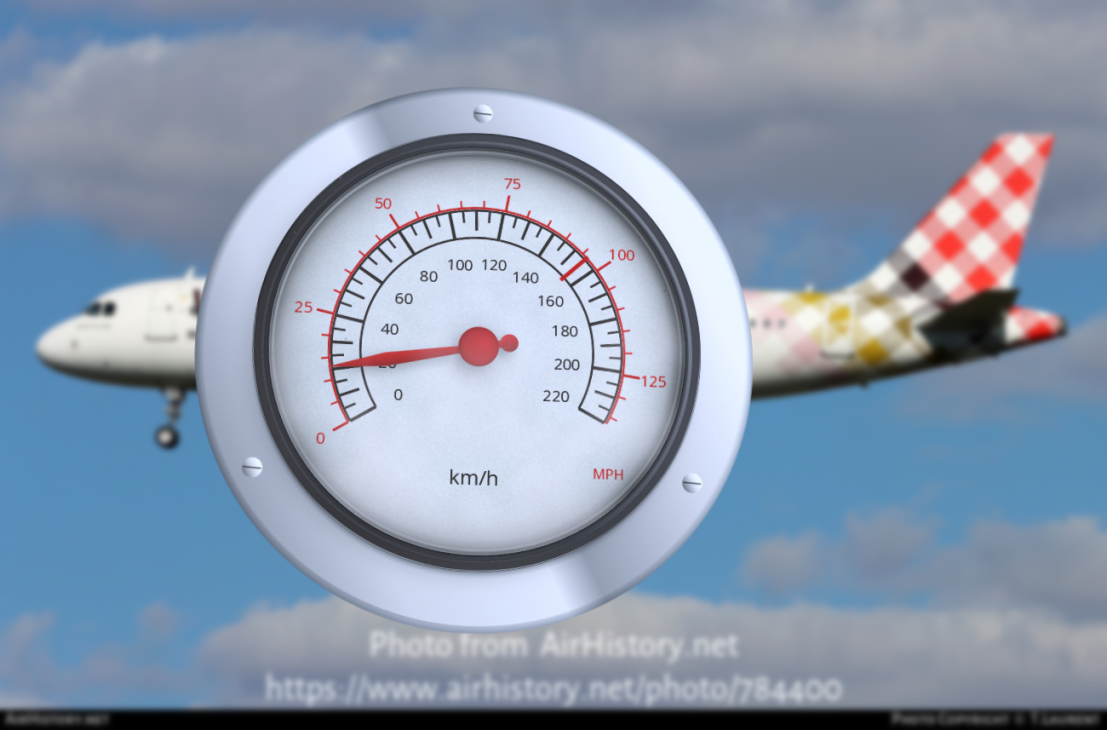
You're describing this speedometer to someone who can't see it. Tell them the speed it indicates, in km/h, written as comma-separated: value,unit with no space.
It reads 20,km/h
